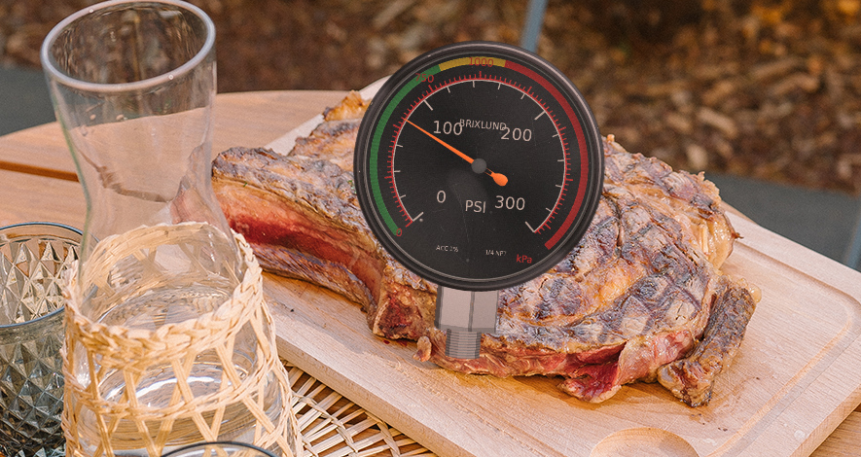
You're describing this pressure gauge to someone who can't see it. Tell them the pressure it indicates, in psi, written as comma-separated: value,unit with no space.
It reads 80,psi
